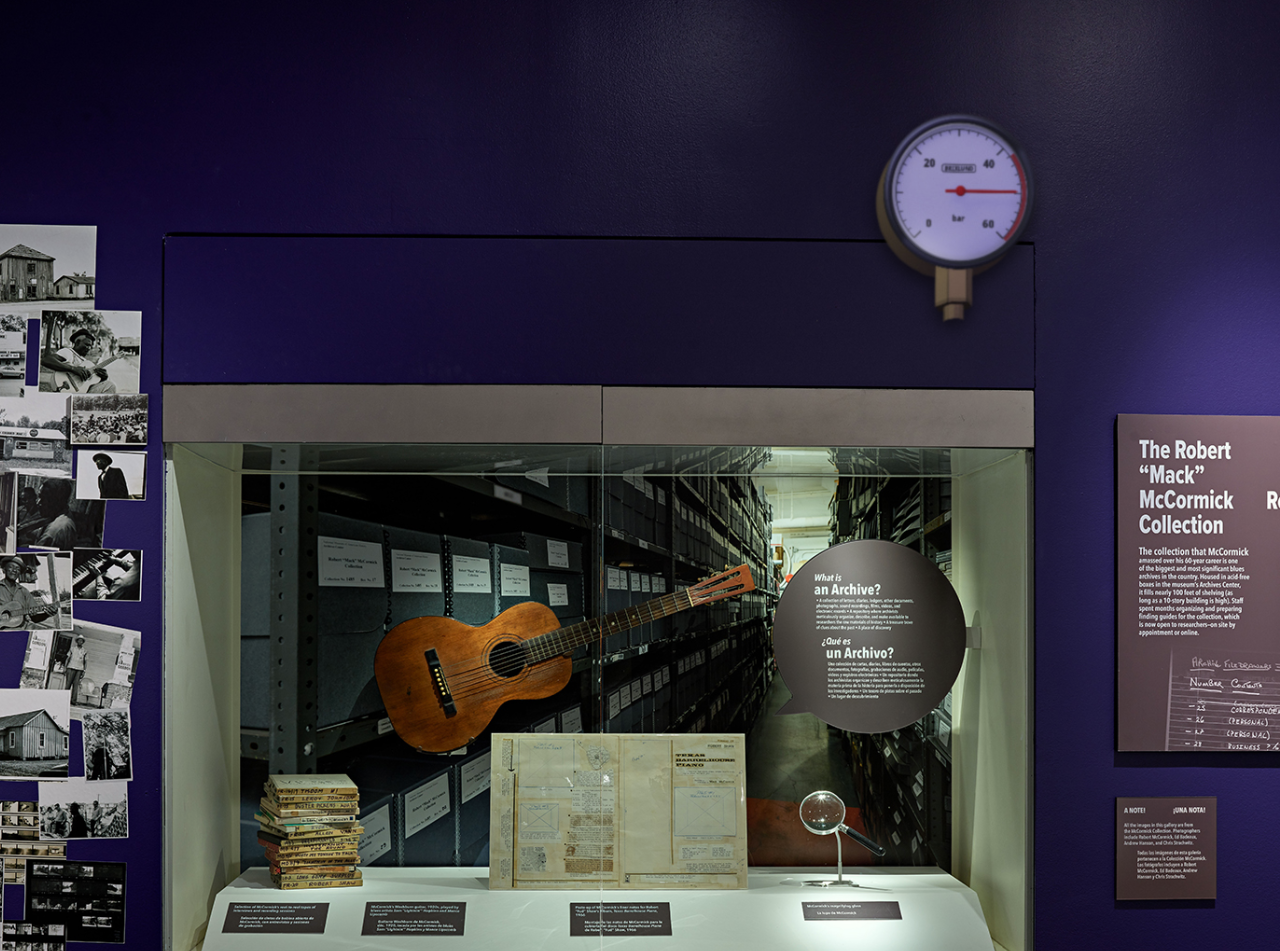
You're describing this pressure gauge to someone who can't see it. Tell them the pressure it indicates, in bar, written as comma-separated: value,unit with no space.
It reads 50,bar
